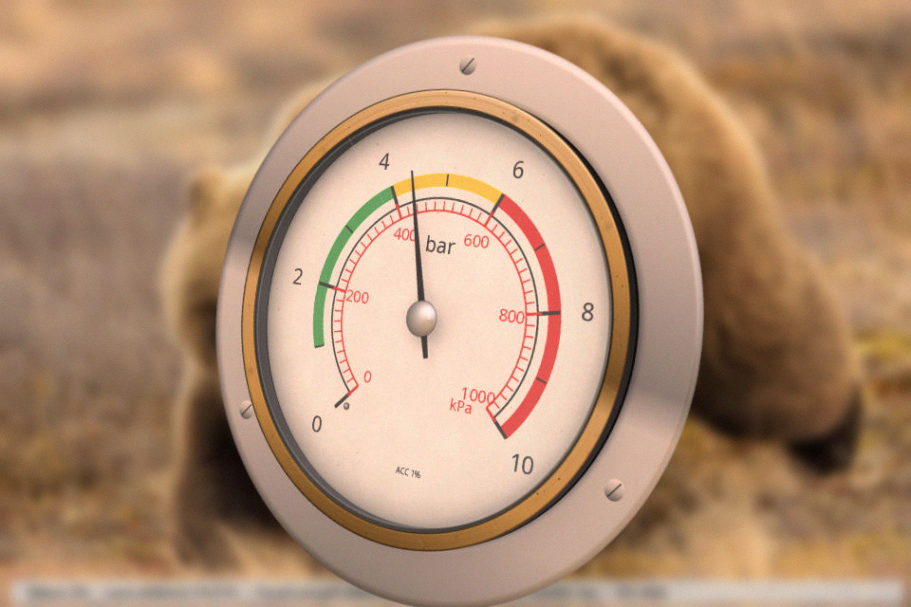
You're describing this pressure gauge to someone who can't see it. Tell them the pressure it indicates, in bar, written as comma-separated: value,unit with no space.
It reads 4.5,bar
